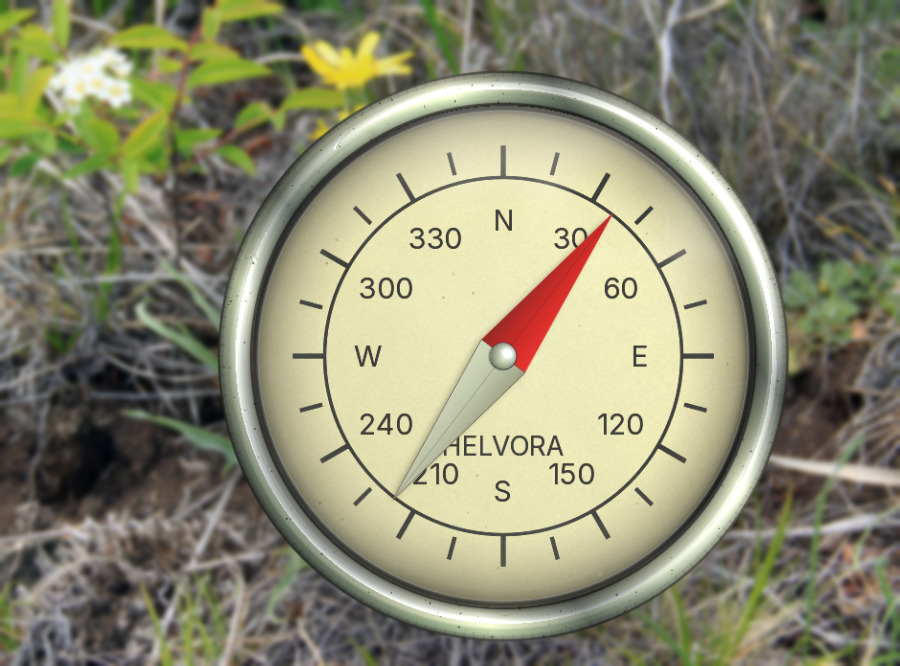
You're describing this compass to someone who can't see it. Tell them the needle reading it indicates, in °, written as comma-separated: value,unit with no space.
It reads 37.5,°
